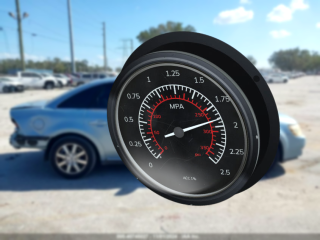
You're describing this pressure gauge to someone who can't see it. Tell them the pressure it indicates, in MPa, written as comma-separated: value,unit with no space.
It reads 1.9,MPa
